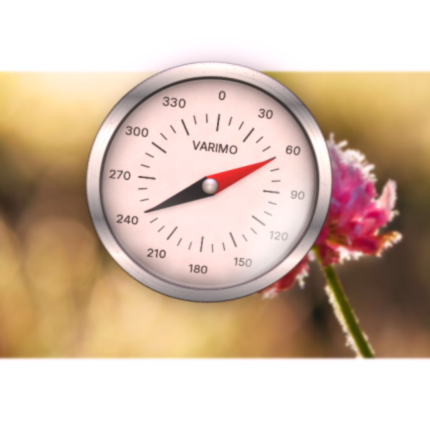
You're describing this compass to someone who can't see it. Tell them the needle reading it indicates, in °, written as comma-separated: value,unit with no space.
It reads 60,°
